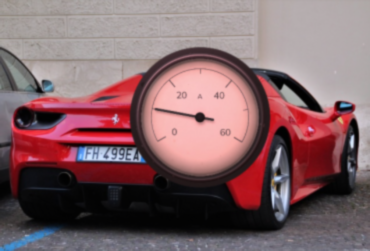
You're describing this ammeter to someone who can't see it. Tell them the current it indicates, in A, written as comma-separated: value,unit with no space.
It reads 10,A
